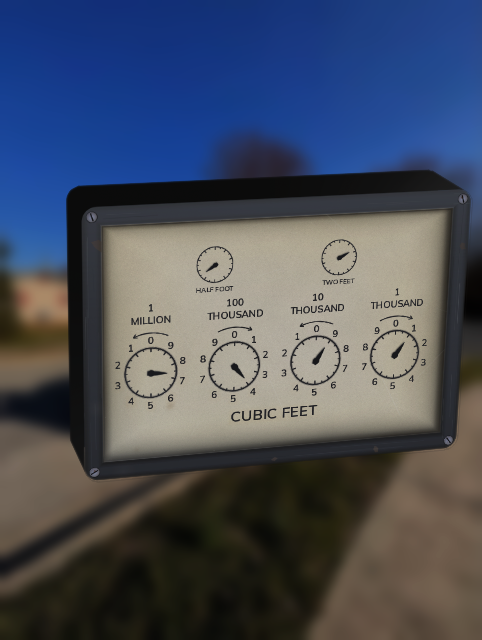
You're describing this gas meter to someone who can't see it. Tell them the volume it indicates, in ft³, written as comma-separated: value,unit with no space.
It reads 739100,ft³
